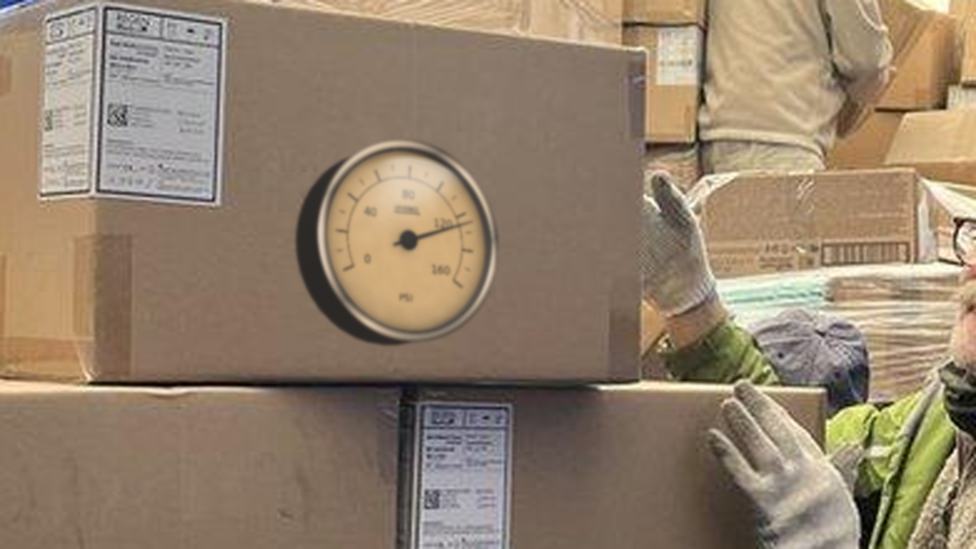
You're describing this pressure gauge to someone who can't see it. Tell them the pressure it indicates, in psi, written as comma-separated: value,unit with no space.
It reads 125,psi
